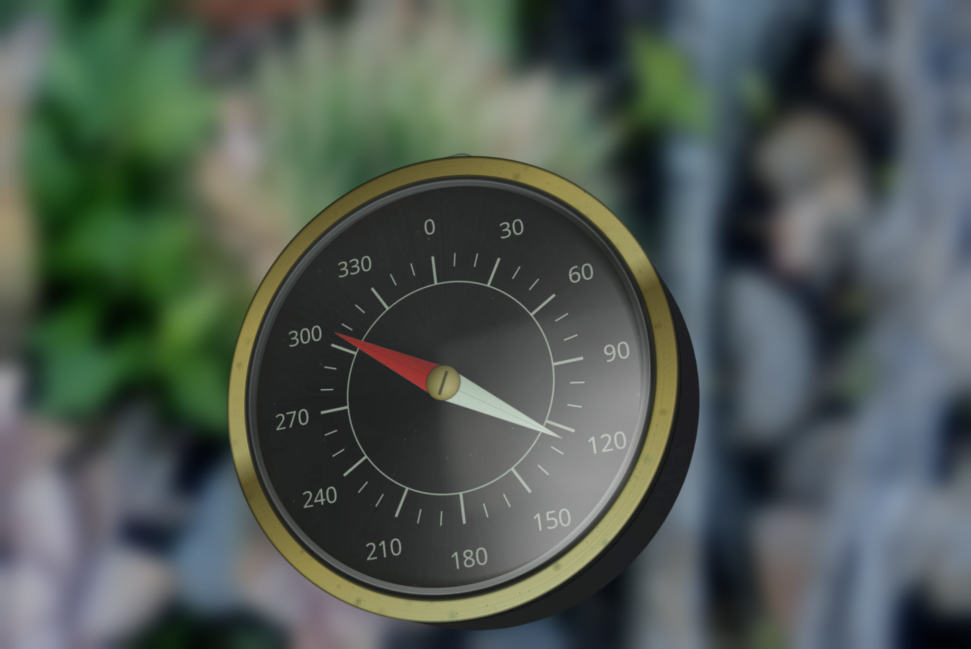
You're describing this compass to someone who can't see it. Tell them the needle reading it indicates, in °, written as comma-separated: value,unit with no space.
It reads 305,°
